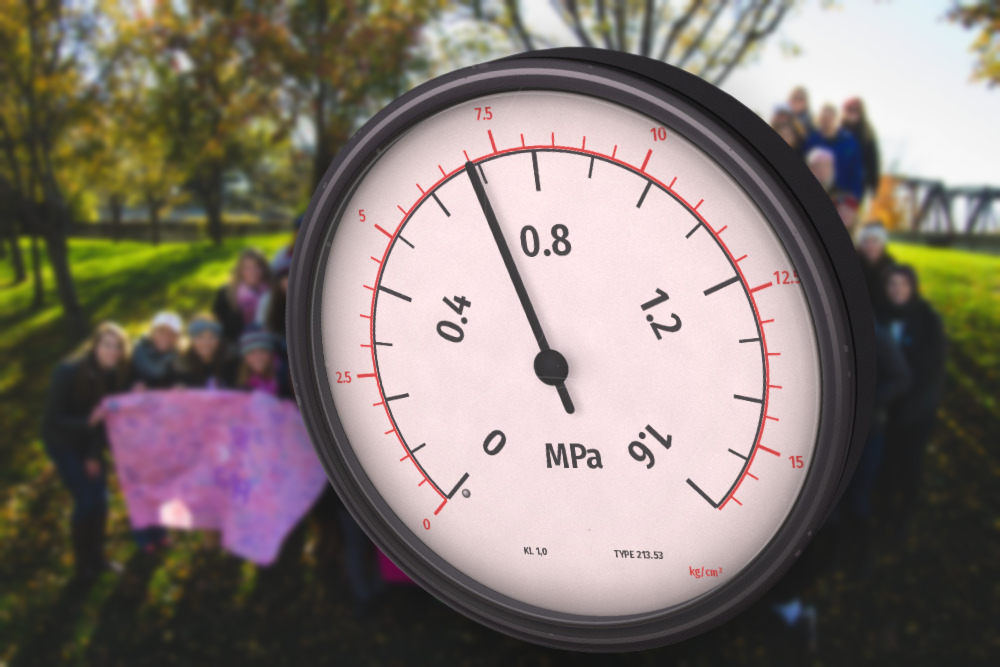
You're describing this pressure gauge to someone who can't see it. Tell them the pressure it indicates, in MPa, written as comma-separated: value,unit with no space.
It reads 0.7,MPa
